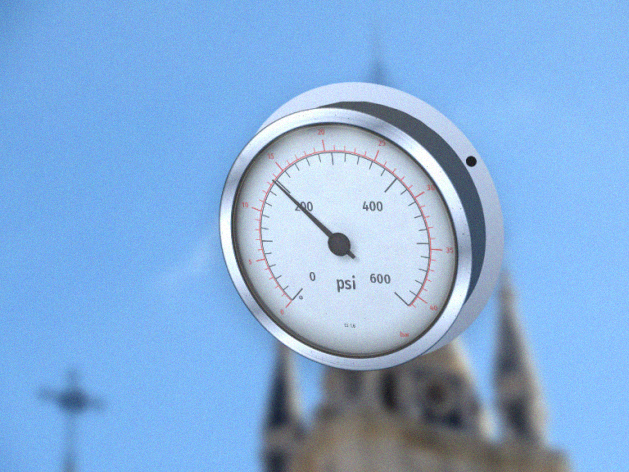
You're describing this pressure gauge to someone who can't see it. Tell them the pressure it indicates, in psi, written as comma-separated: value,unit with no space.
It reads 200,psi
